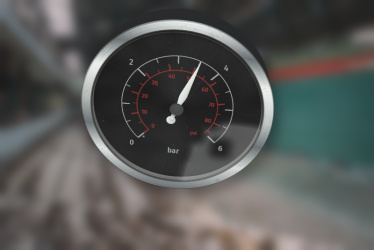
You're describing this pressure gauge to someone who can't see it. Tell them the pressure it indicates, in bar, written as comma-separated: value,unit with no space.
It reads 3.5,bar
